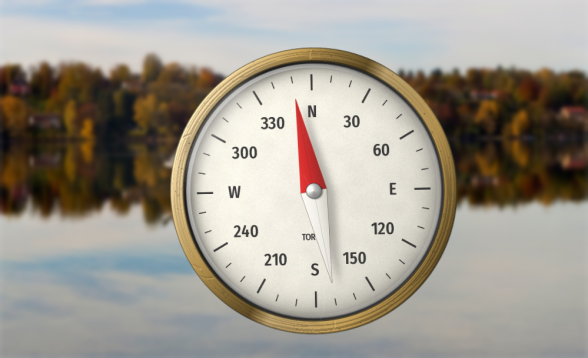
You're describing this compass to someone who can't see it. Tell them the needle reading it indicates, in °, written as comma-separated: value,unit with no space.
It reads 350,°
